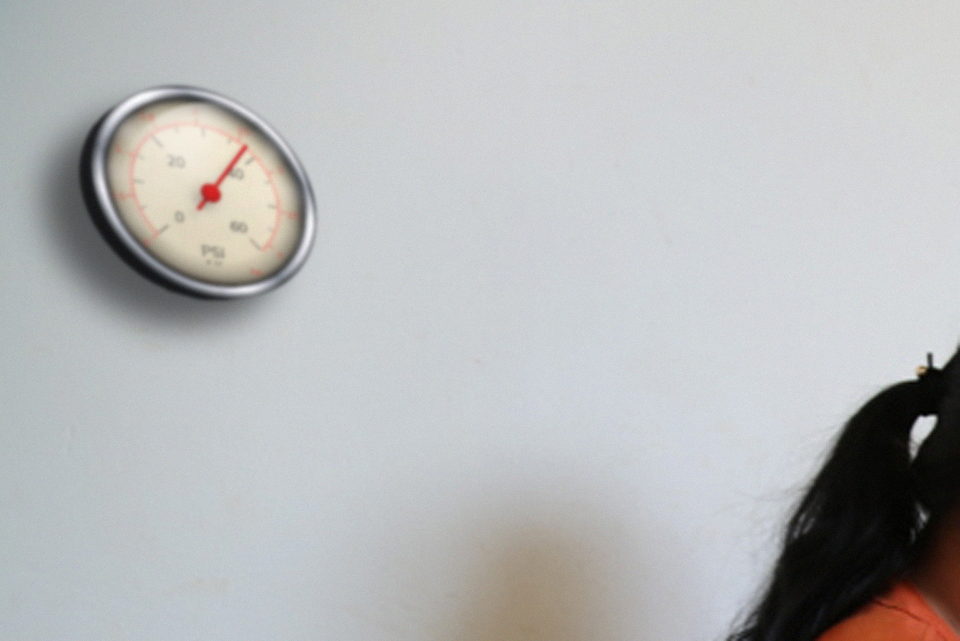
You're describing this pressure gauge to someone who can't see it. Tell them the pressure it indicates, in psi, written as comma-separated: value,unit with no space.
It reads 37.5,psi
